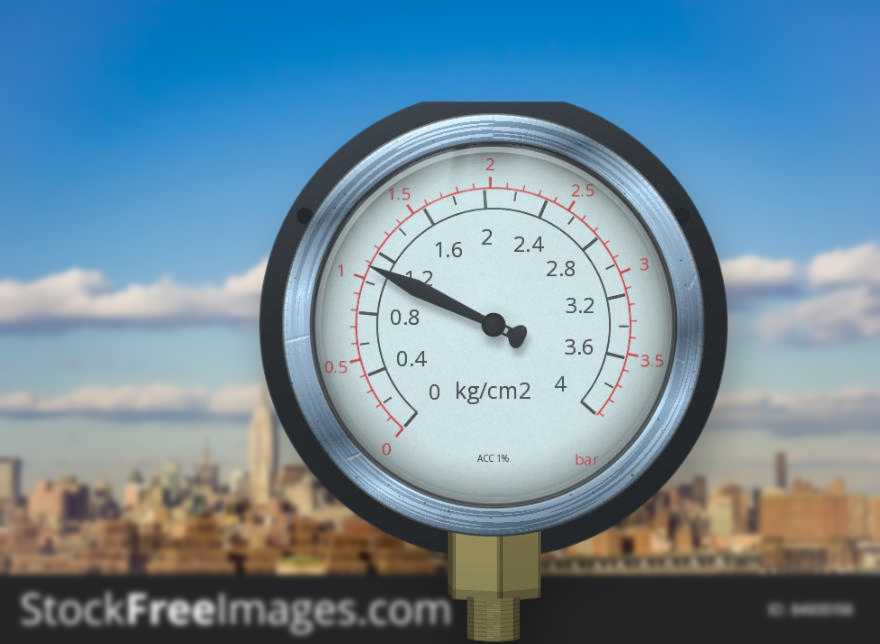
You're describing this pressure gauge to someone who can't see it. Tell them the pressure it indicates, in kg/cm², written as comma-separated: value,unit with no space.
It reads 1.1,kg/cm²
